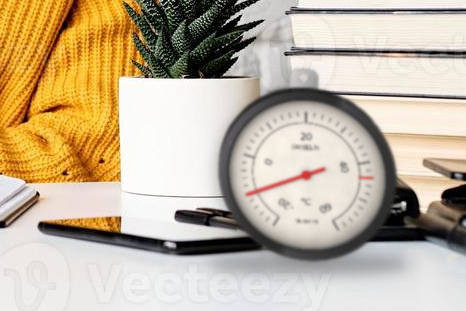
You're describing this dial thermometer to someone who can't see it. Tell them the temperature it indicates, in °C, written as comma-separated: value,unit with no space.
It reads -10,°C
